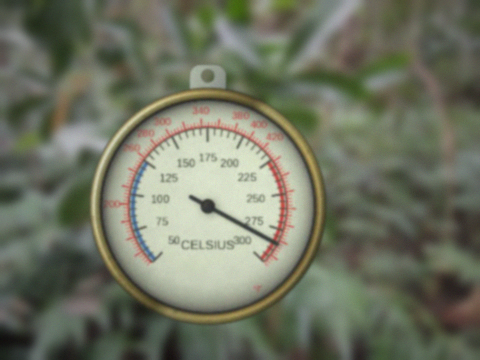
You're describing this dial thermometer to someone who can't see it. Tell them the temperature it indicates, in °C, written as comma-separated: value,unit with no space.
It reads 285,°C
